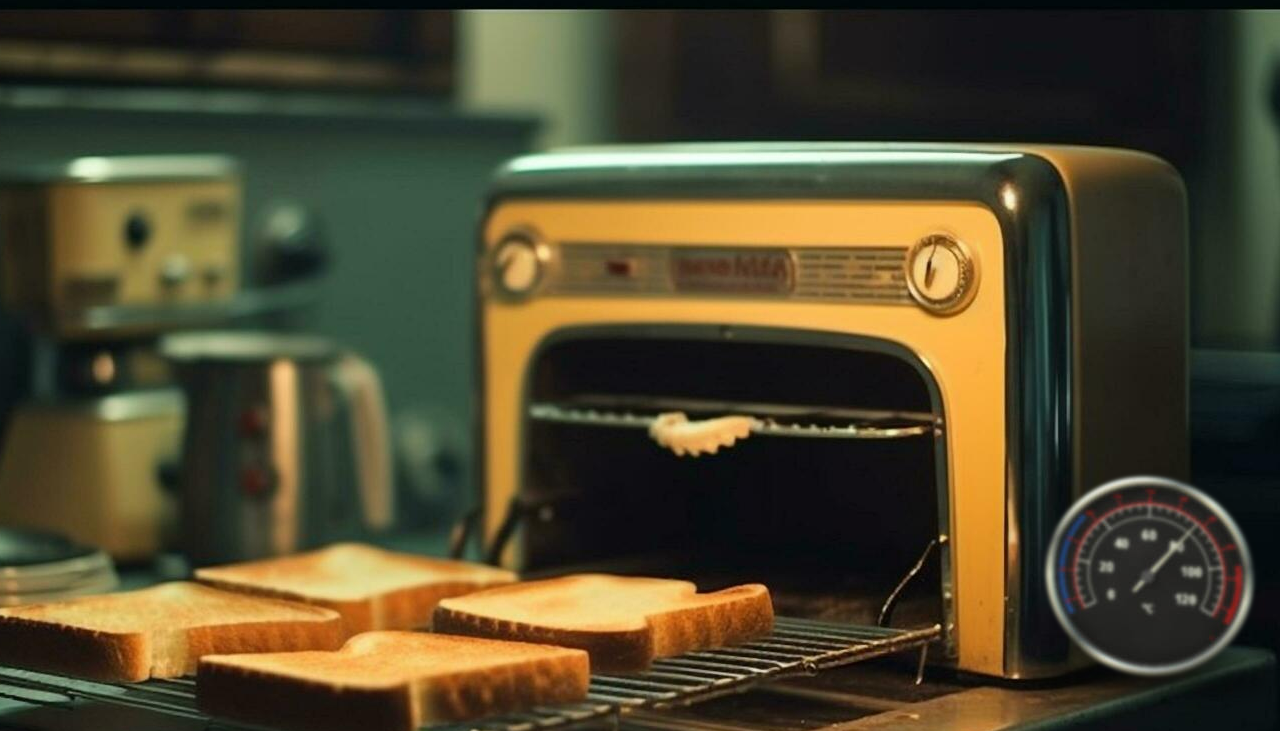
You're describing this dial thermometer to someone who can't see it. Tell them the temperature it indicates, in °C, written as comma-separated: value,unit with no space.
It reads 80,°C
